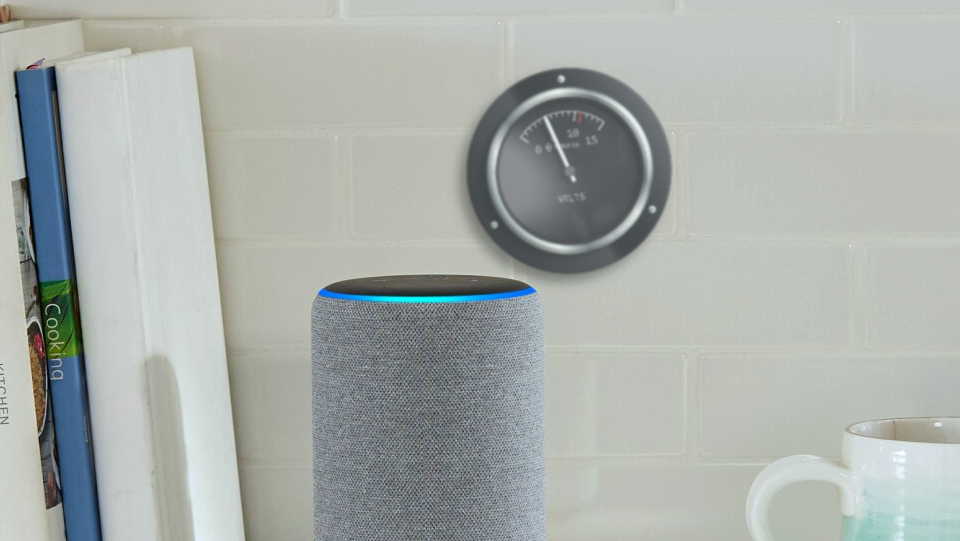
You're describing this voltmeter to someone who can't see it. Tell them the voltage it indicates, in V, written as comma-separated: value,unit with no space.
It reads 5,V
